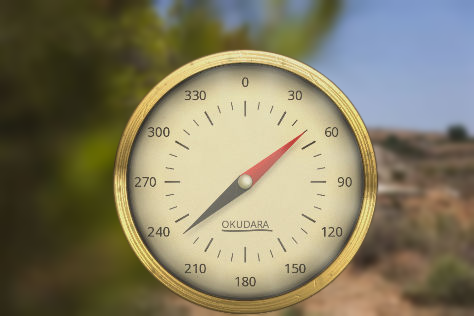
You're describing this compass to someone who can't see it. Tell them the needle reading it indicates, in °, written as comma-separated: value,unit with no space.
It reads 50,°
